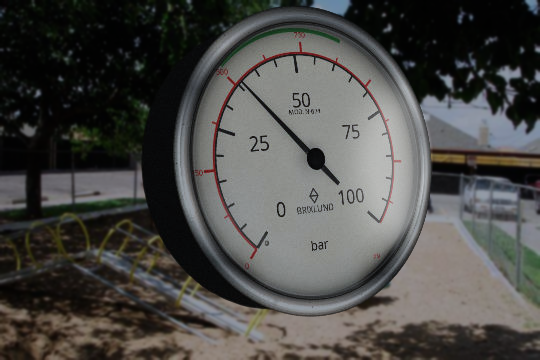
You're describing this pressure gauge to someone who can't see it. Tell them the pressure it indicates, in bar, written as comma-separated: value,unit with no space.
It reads 35,bar
